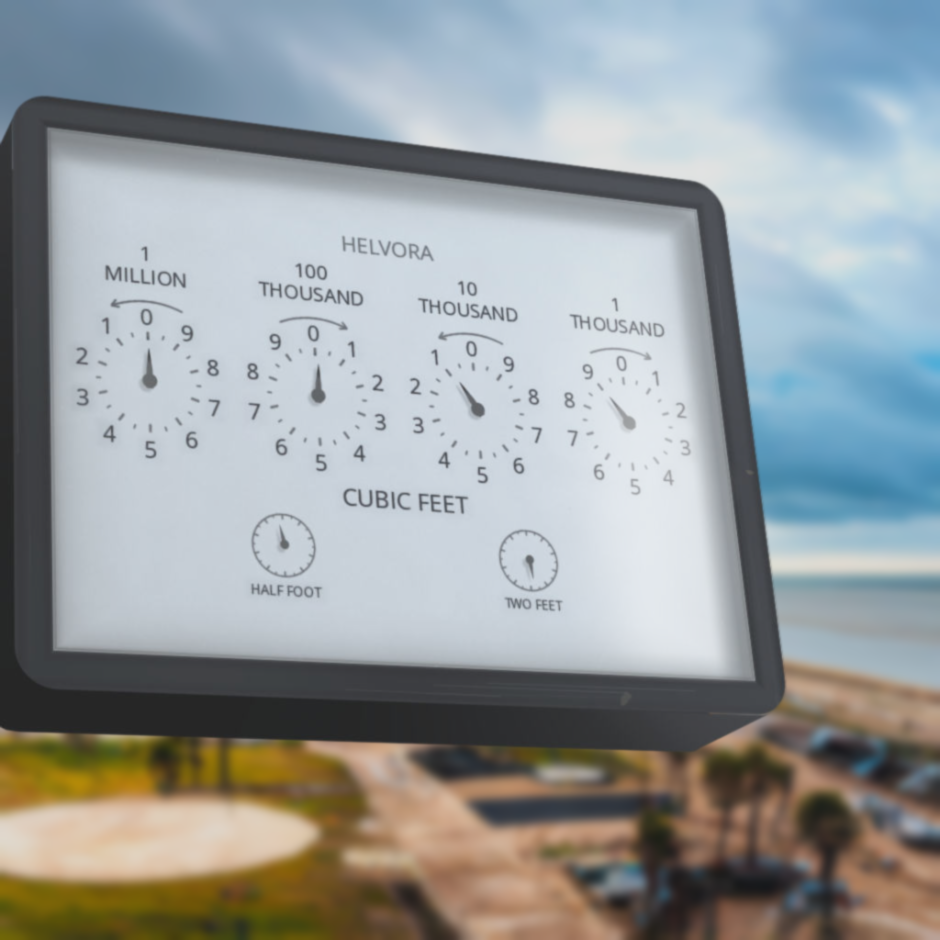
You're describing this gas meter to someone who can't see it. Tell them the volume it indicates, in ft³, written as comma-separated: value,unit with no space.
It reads 900,ft³
